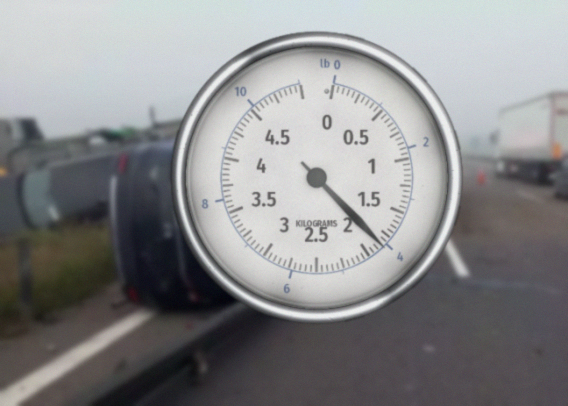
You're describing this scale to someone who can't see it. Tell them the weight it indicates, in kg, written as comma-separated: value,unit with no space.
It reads 1.85,kg
